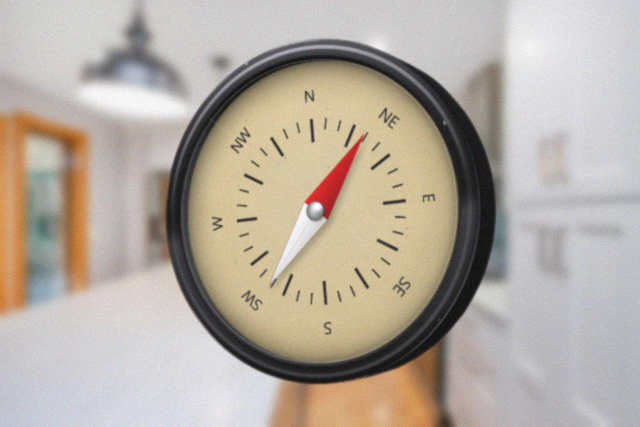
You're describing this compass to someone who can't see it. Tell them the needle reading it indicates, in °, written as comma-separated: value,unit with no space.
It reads 40,°
